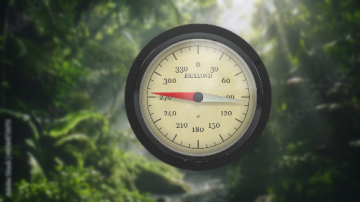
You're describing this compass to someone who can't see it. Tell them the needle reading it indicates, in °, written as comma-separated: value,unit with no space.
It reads 275,°
